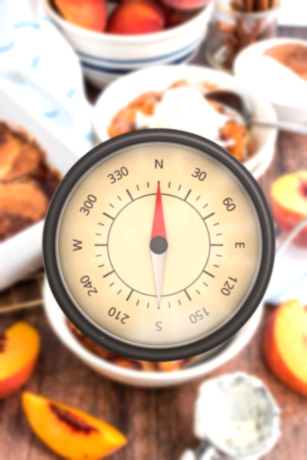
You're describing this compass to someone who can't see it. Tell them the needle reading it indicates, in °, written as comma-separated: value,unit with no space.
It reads 0,°
